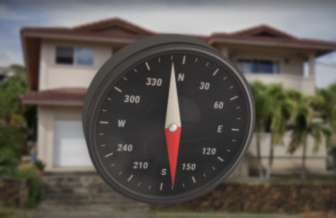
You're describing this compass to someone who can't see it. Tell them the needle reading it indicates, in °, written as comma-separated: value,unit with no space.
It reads 170,°
